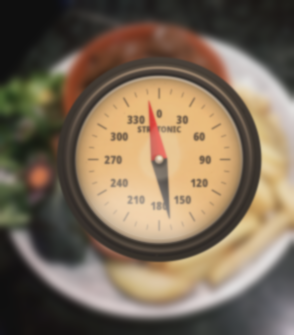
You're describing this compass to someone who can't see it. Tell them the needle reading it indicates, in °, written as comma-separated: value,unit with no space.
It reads 350,°
